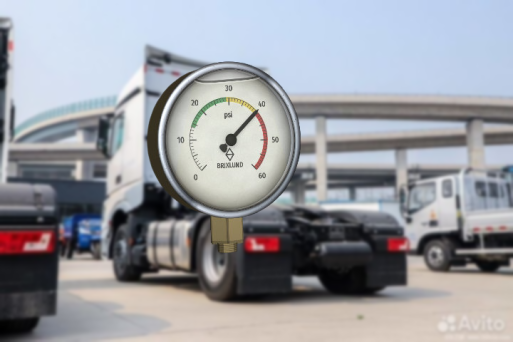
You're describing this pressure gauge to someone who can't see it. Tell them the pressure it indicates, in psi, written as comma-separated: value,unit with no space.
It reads 40,psi
